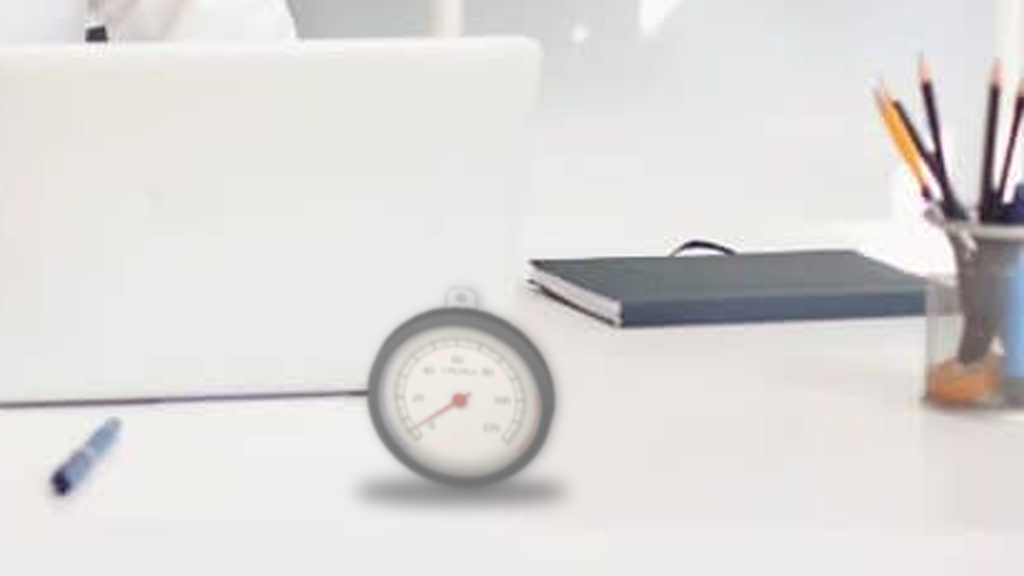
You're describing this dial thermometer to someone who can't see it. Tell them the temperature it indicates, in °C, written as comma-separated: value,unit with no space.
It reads 5,°C
